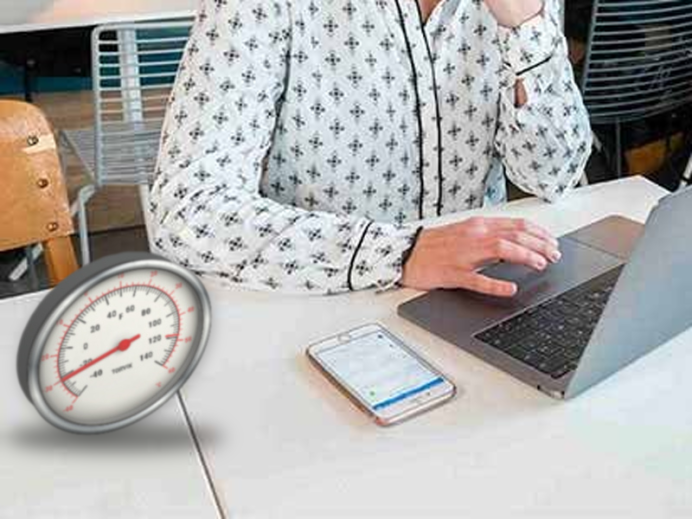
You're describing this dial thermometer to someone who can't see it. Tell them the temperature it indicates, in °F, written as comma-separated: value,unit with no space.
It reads -20,°F
